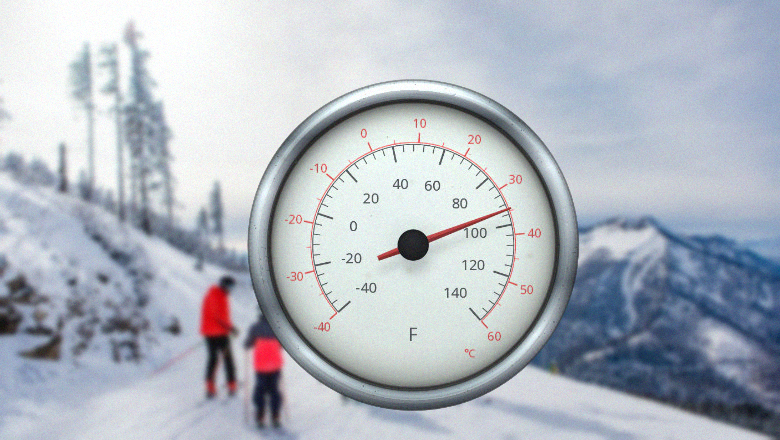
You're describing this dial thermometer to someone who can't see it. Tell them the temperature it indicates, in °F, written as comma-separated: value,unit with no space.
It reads 94,°F
